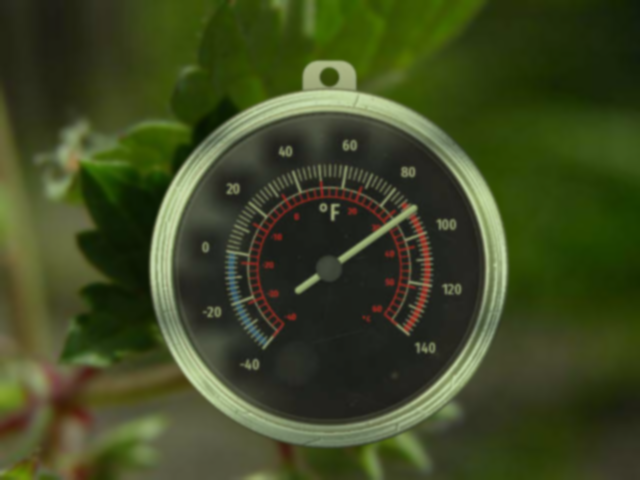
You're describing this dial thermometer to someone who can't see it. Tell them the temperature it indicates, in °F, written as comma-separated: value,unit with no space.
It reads 90,°F
